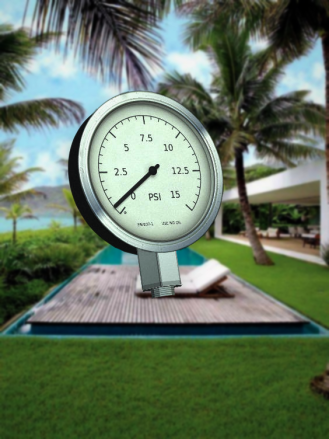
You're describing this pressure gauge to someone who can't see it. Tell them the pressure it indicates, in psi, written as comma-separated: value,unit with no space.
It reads 0.5,psi
